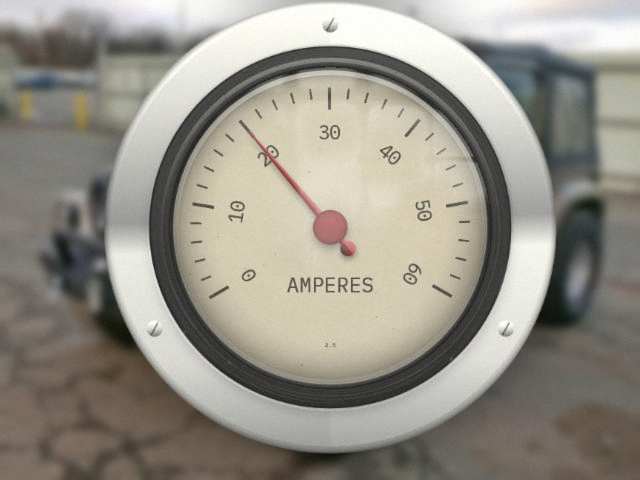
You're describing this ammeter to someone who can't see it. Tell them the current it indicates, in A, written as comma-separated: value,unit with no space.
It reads 20,A
